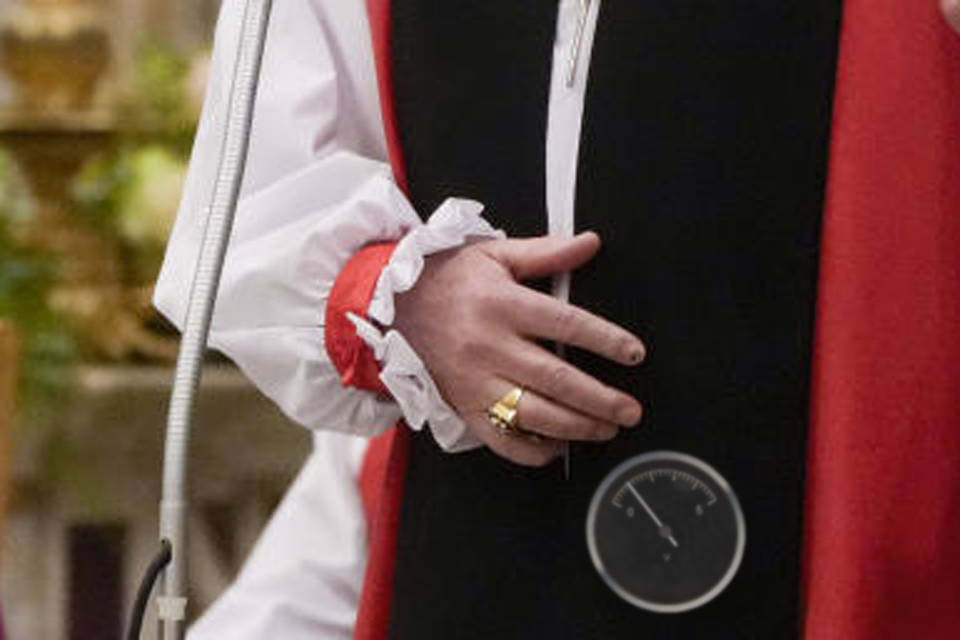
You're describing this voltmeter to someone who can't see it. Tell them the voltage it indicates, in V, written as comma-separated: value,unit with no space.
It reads 1,V
